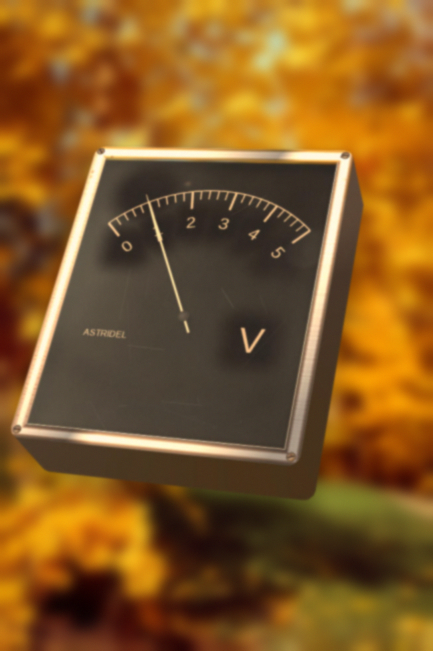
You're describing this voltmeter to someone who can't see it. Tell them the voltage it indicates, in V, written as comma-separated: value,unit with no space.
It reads 1,V
